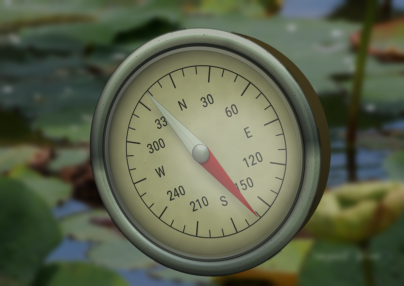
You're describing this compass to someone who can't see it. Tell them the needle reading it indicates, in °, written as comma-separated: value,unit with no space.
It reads 160,°
